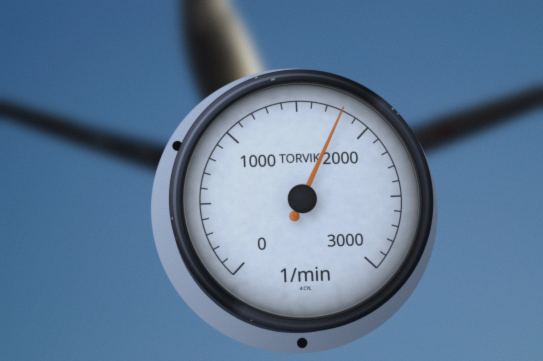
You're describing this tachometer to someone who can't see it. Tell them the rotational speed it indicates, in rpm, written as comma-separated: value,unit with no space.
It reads 1800,rpm
